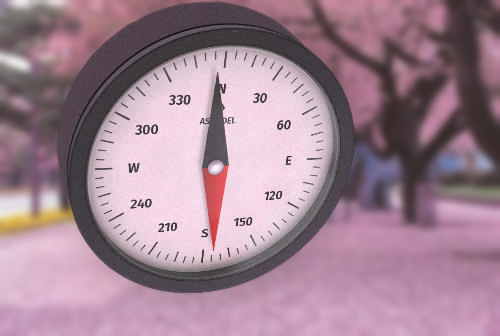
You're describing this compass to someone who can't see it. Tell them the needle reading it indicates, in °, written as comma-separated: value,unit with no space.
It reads 175,°
